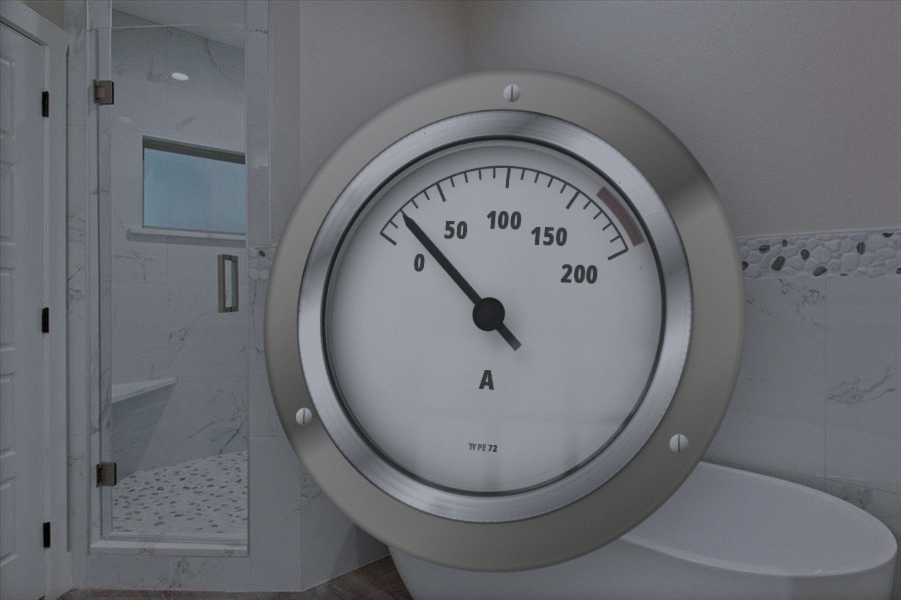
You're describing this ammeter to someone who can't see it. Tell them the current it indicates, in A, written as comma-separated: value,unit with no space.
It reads 20,A
